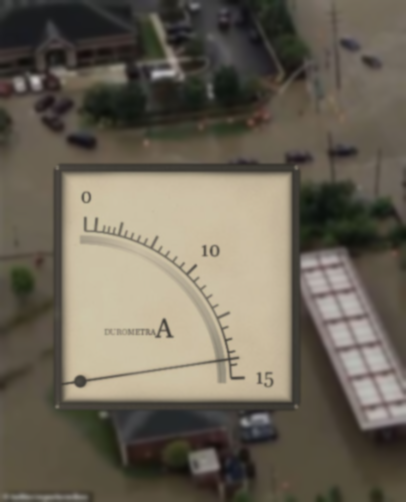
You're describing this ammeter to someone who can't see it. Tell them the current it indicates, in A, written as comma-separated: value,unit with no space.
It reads 14.25,A
